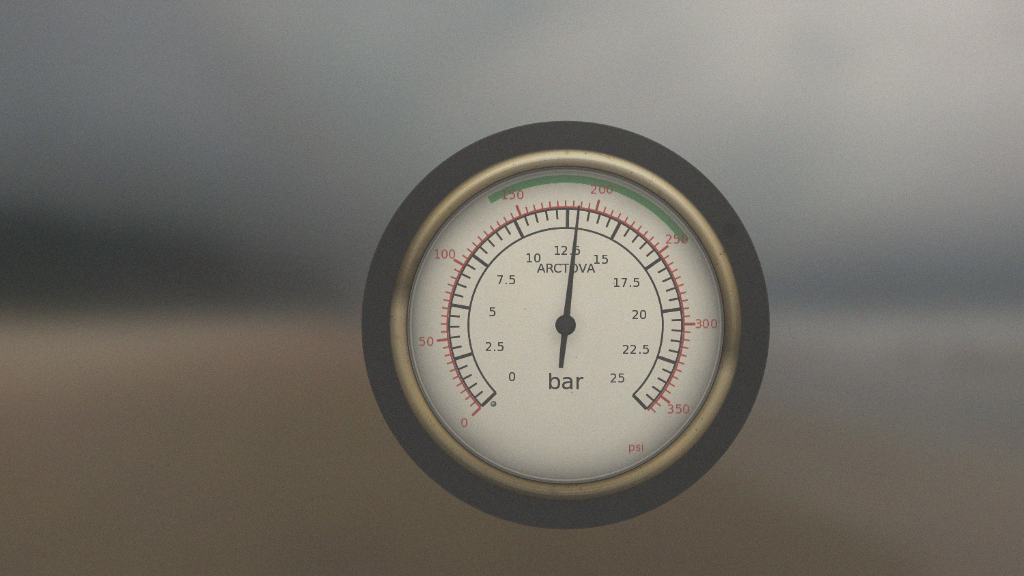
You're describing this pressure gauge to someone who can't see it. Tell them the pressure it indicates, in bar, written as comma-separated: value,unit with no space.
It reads 13,bar
